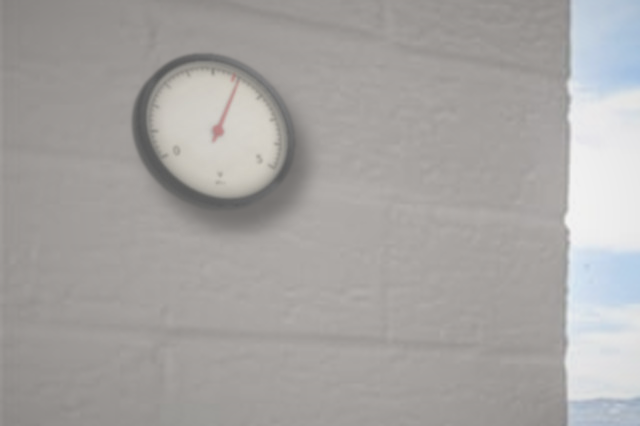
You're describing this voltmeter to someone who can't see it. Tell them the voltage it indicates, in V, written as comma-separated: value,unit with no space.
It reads 3,V
